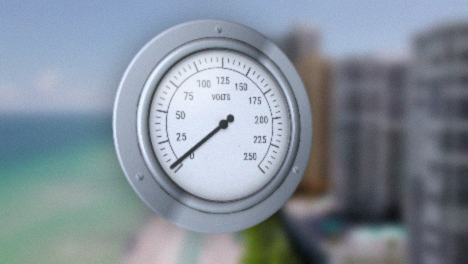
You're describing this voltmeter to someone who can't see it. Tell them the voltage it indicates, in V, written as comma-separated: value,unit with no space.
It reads 5,V
